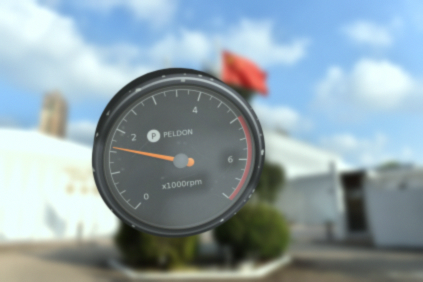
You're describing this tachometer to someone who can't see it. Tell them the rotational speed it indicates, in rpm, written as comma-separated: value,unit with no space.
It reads 1625,rpm
